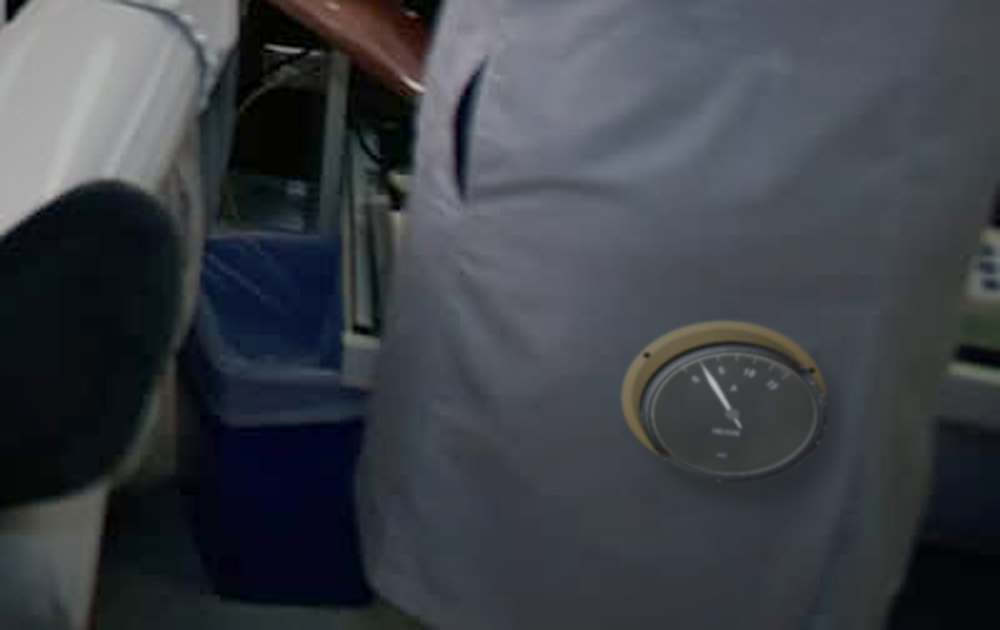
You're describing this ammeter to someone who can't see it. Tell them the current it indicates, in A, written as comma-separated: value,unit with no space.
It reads 2.5,A
